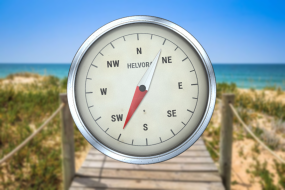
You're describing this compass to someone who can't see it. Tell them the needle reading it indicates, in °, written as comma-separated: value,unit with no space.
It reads 210,°
